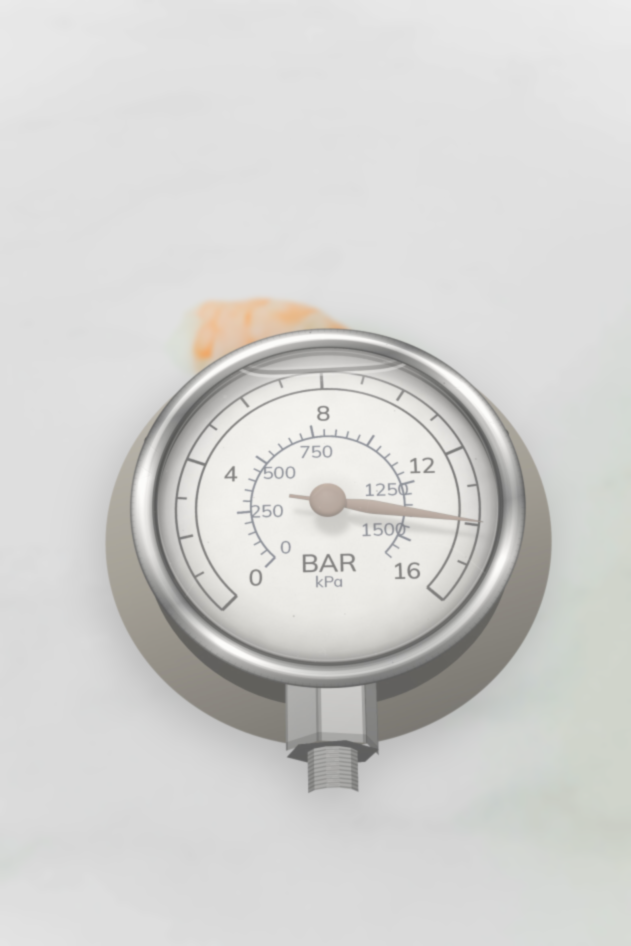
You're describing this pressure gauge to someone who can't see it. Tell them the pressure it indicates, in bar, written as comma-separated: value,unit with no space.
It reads 14,bar
